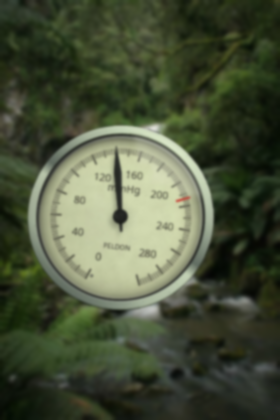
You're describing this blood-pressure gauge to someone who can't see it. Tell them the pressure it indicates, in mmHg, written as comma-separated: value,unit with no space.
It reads 140,mmHg
